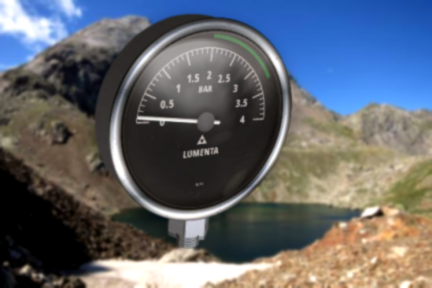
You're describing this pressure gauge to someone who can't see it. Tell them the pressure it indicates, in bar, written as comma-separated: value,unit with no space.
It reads 0.1,bar
